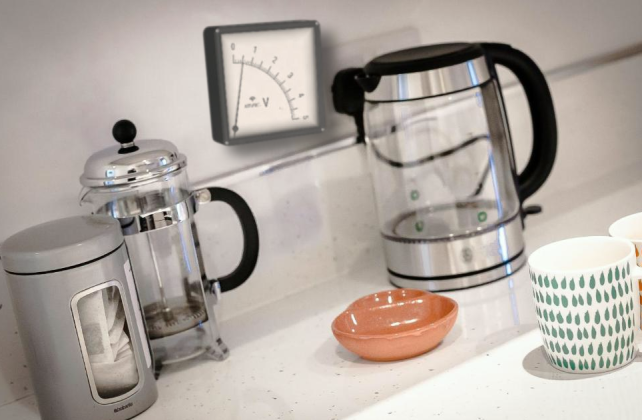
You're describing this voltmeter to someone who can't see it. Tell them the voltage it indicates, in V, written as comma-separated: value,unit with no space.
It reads 0.5,V
